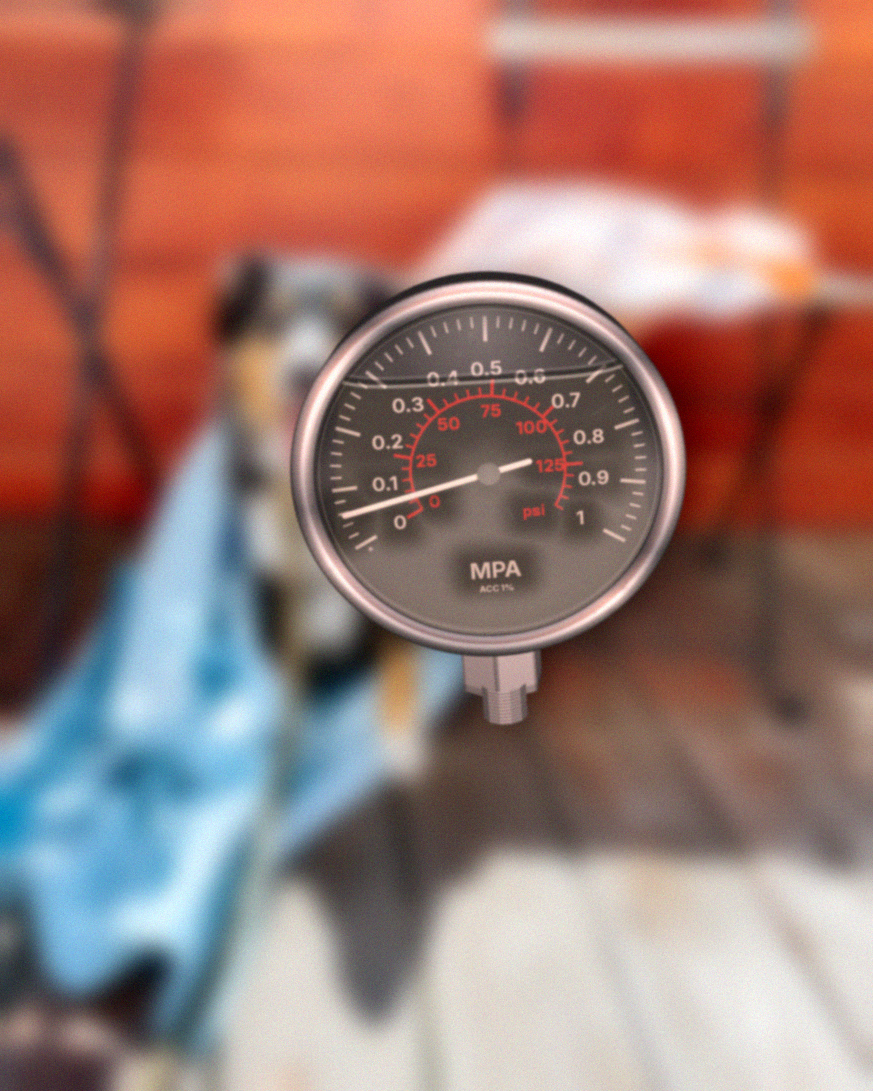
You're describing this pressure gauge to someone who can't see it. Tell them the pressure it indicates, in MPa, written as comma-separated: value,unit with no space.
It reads 0.06,MPa
